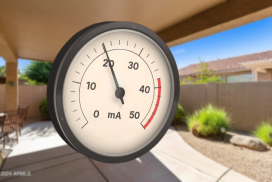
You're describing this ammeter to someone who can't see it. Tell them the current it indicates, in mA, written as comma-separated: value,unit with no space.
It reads 20,mA
